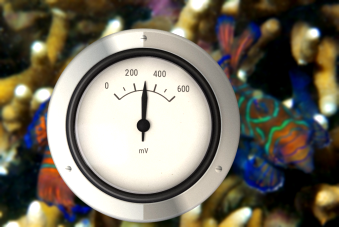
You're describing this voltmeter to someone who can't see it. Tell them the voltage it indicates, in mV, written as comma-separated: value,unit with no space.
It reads 300,mV
